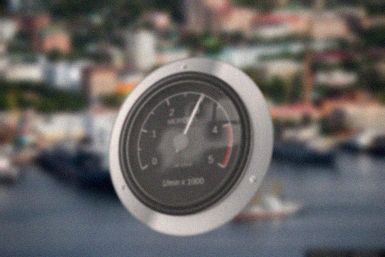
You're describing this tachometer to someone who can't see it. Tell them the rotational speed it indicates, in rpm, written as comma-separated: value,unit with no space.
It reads 3000,rpm
